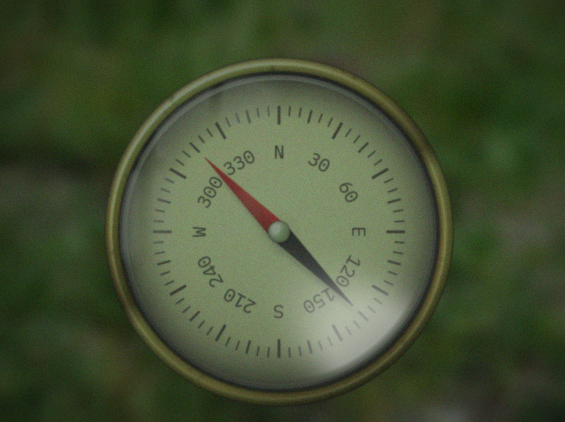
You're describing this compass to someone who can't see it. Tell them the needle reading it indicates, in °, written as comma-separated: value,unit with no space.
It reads 315,°
